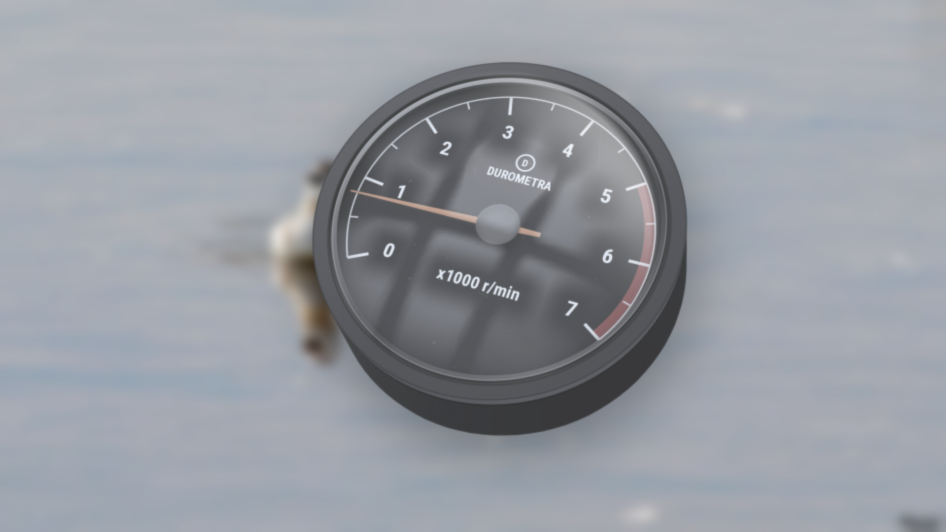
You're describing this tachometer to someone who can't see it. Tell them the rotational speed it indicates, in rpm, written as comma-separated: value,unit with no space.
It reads 750,rpm
